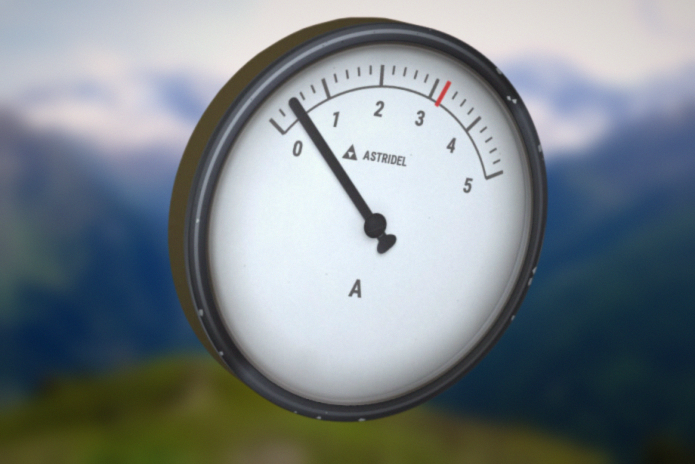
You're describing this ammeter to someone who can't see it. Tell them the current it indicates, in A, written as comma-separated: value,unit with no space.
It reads 0.4,A
